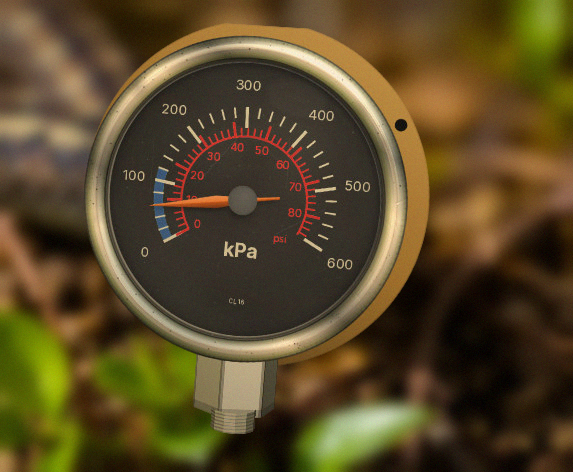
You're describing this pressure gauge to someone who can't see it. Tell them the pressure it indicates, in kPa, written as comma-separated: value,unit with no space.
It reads 60,kPa
